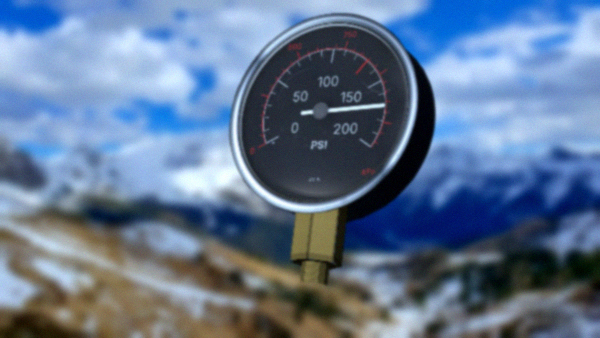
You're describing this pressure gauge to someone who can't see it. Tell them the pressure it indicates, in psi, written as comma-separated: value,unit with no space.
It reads 170,psi
